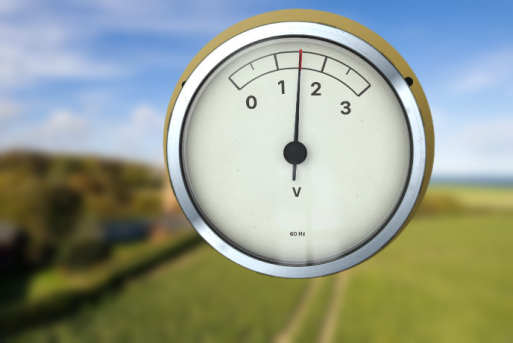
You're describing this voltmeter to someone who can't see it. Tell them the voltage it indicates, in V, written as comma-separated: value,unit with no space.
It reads 1.5,V
